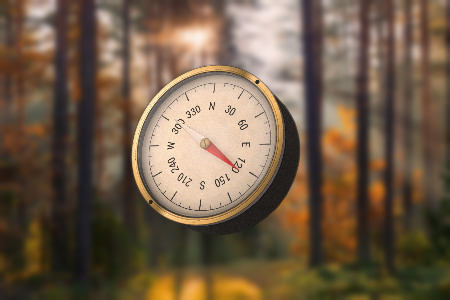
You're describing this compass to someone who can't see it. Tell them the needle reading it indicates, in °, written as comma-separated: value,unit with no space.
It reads 125,°
